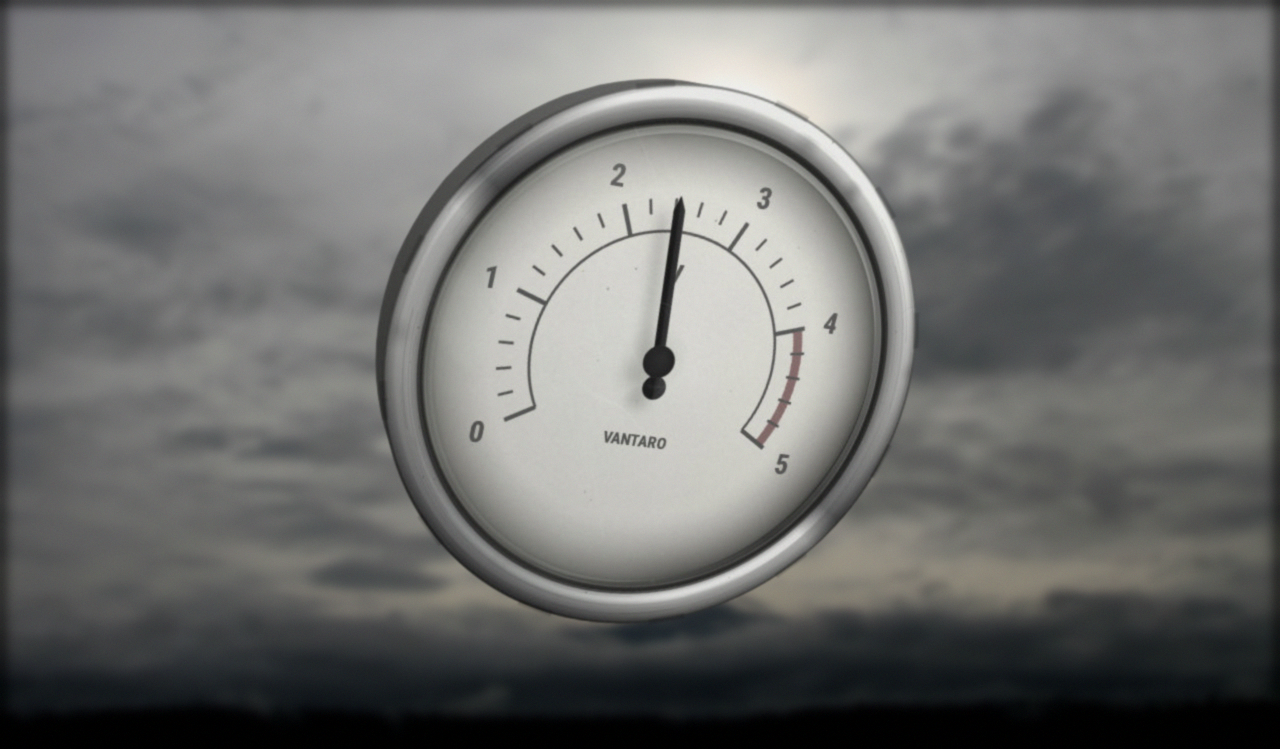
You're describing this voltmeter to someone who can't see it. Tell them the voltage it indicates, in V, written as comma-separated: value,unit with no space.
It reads 2.4,V
